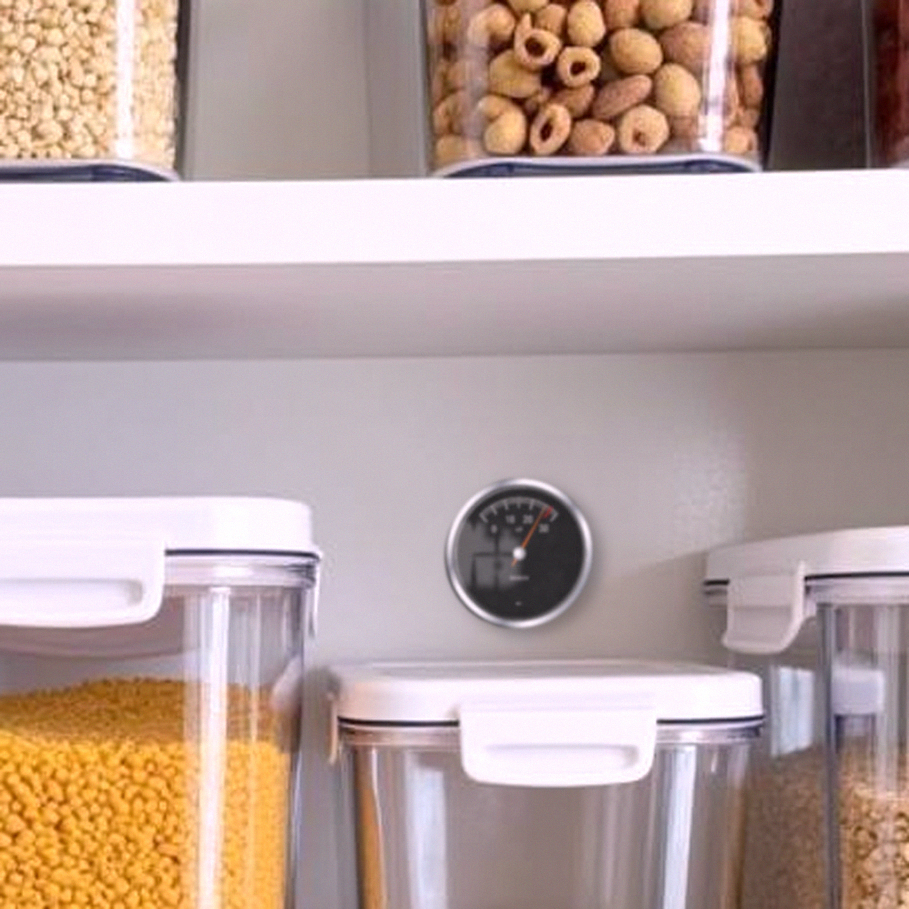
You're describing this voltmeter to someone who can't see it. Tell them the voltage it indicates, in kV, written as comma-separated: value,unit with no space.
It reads 25,kV
